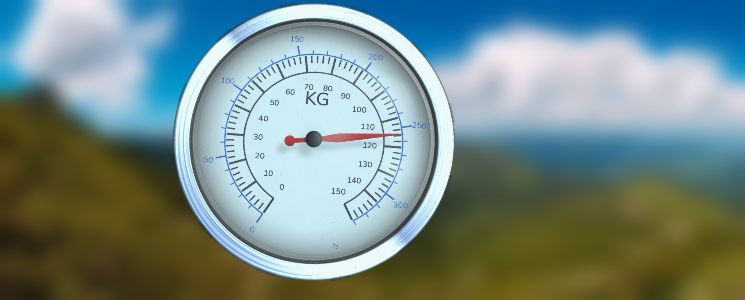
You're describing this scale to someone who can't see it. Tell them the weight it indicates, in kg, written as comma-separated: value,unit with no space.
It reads 116,kg
